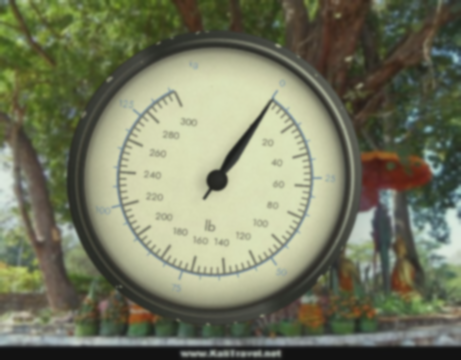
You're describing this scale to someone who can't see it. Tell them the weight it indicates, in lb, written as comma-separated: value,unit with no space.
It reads 0,lb
